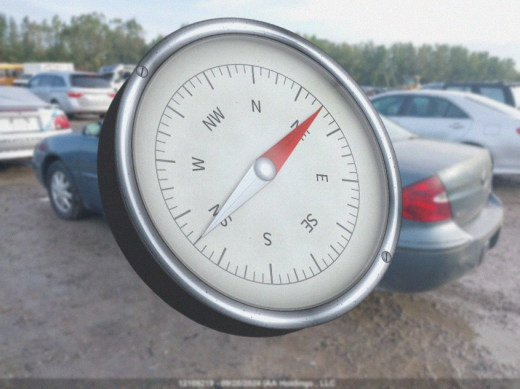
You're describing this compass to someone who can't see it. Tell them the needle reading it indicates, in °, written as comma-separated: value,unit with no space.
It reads 45,°
